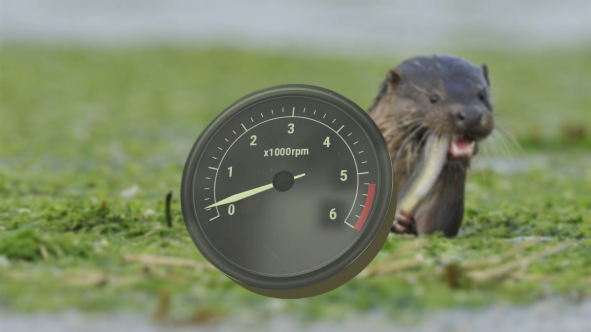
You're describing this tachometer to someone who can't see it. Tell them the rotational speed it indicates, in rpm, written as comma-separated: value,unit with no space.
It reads 200,rpm
